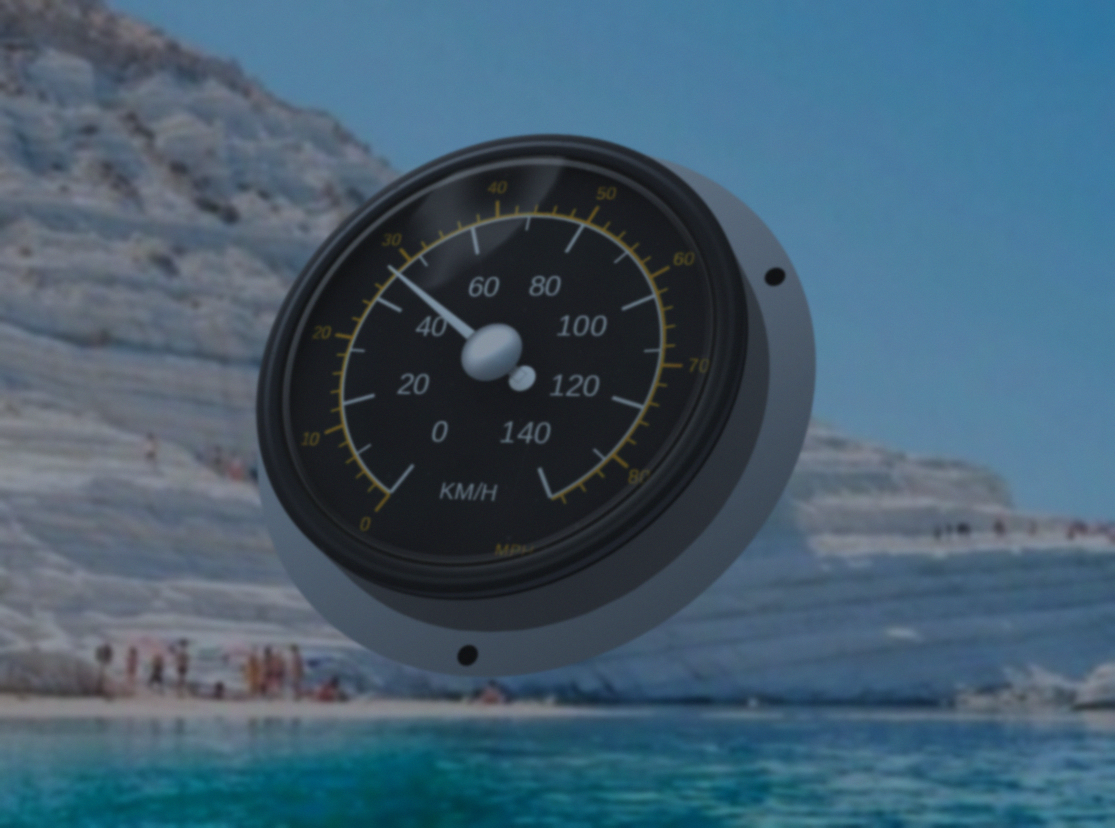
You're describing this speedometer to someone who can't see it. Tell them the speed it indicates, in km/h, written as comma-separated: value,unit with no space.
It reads 45,km/h
